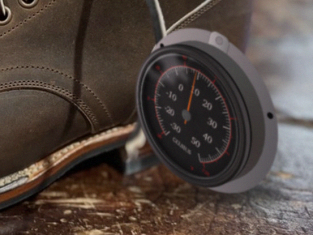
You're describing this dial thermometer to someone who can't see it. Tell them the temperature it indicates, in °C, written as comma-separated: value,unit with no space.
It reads 10,°C
